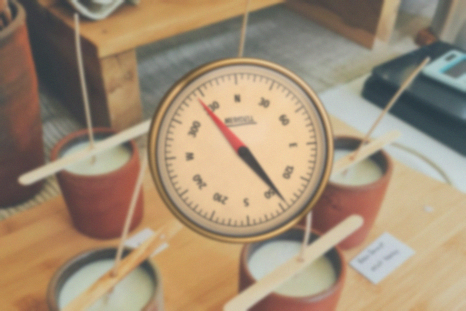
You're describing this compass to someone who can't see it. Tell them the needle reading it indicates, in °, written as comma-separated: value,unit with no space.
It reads 325,°
